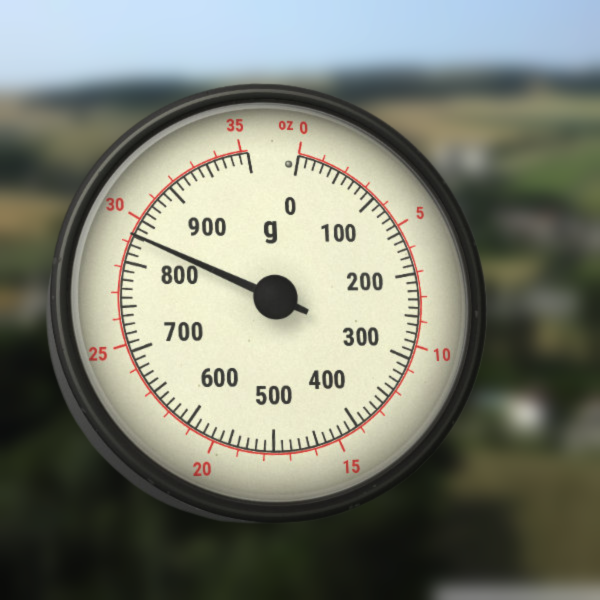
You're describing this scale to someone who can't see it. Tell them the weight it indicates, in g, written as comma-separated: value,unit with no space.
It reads 830,g
